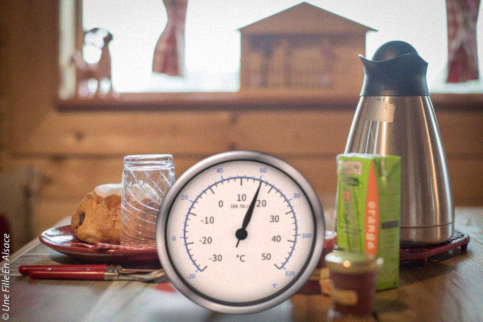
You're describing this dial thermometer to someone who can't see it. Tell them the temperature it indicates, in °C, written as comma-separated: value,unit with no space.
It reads 16,°C
